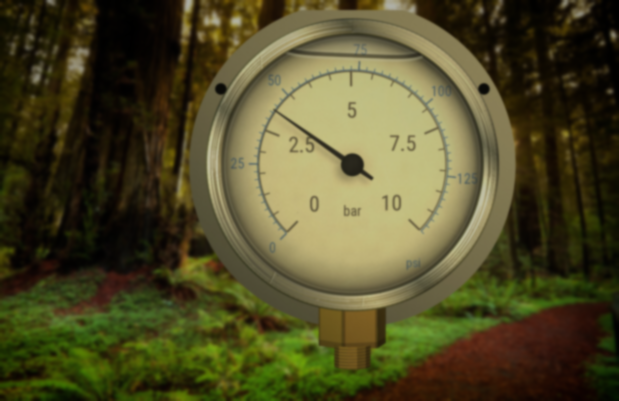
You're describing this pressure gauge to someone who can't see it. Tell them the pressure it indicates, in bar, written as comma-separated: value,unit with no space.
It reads 3,bar
